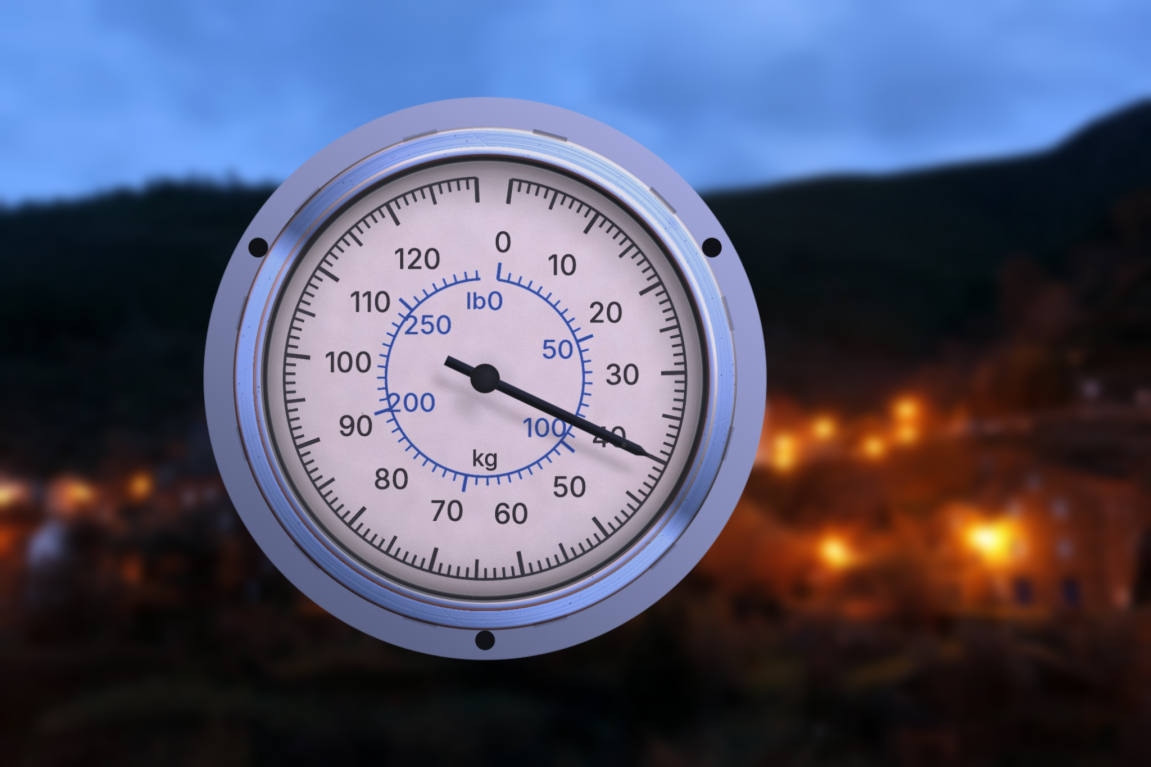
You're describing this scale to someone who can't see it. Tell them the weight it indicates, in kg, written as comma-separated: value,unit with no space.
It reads 40,kg
